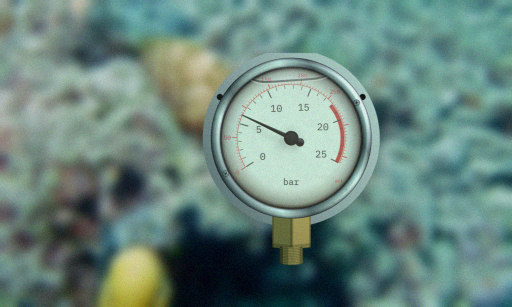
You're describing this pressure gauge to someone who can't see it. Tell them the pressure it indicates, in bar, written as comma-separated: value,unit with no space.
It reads 6,bar
